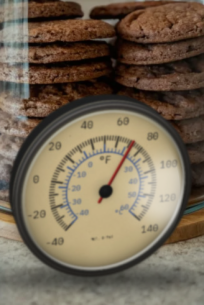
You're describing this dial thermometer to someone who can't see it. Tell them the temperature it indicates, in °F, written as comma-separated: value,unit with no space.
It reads 70,°F
